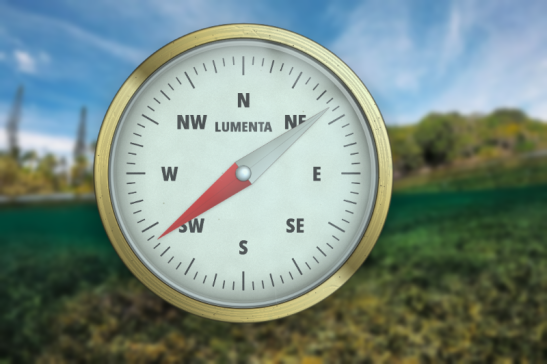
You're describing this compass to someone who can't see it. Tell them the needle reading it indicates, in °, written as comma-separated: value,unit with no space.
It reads 232.5,°
